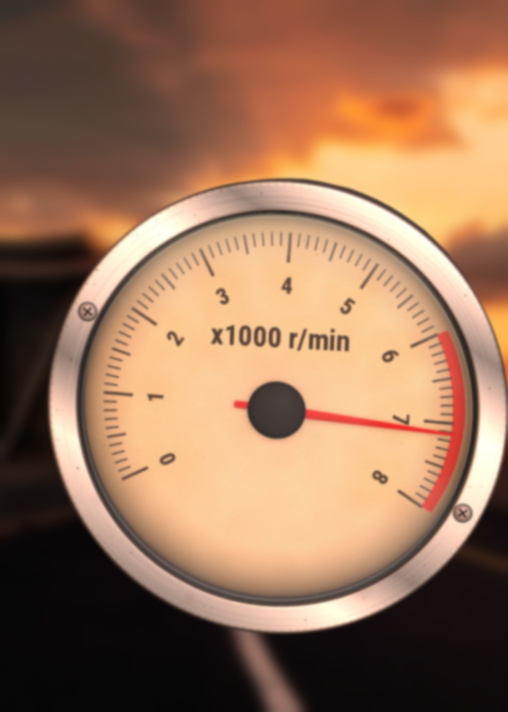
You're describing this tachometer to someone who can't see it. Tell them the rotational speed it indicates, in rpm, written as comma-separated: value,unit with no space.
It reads 7100,rpm
